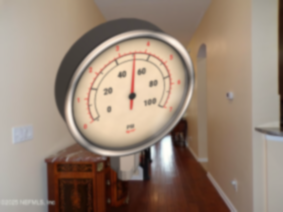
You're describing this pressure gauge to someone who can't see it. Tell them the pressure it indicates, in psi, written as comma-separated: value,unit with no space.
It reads 50,psi
